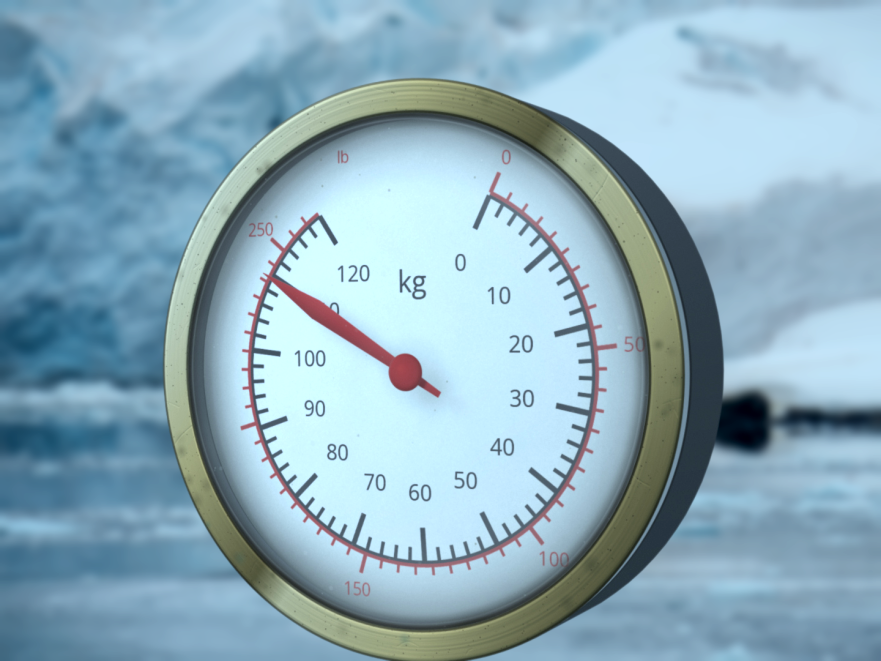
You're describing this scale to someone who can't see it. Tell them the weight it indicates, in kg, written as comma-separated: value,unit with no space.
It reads 110,kg
